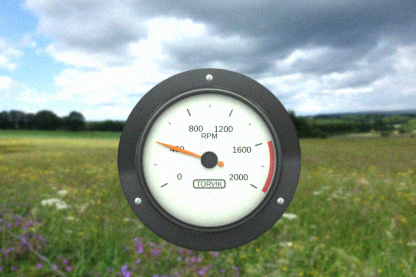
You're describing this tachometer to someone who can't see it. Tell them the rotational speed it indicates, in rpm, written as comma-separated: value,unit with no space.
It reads 400,rpm
